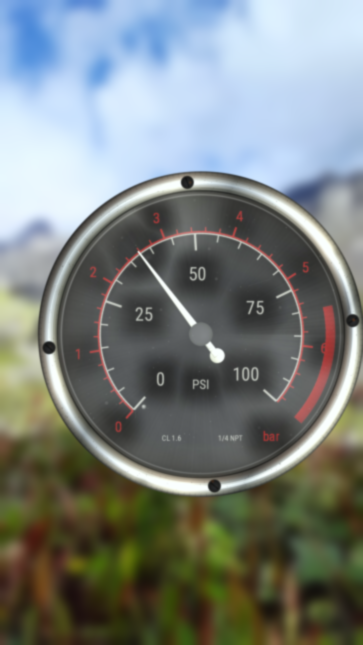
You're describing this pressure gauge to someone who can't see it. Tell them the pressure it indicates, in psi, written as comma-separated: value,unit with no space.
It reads 37.5,psi
